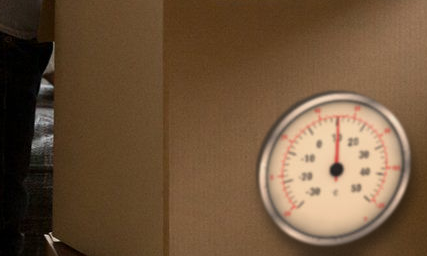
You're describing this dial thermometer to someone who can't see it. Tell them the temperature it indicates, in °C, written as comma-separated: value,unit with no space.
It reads 10,°C
